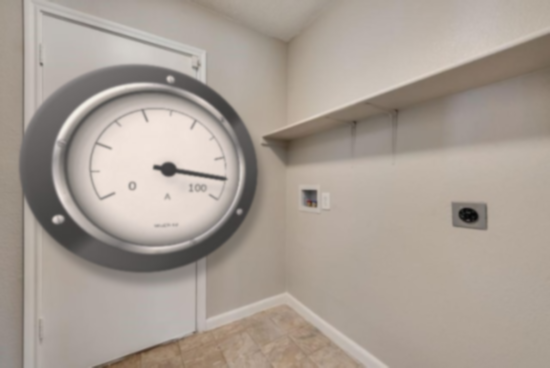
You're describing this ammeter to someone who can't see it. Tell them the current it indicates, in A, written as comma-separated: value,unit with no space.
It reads 90,A
